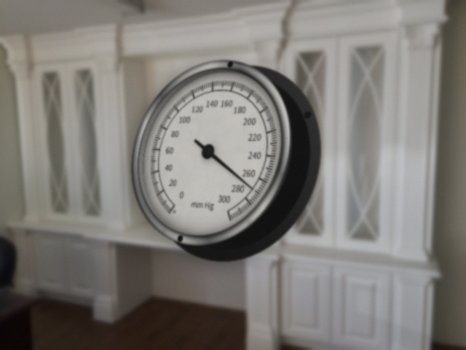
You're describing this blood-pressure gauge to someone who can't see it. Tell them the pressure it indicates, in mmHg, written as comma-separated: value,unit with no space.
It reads 270,mmHg
